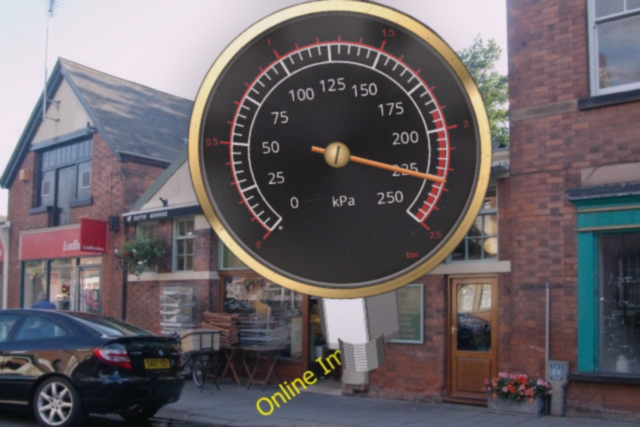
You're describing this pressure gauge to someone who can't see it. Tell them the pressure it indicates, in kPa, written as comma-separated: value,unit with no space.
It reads 225,kPa
